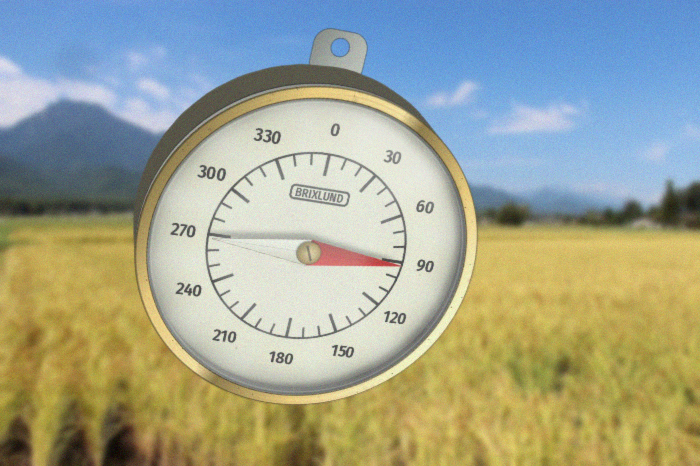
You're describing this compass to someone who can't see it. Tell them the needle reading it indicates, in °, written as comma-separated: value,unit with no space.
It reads 90,°
